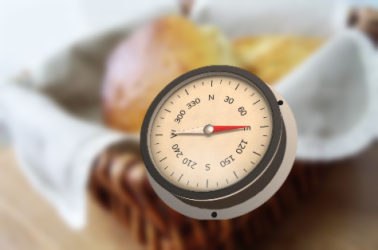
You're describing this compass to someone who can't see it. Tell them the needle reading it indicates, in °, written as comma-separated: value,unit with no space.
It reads 90,°
